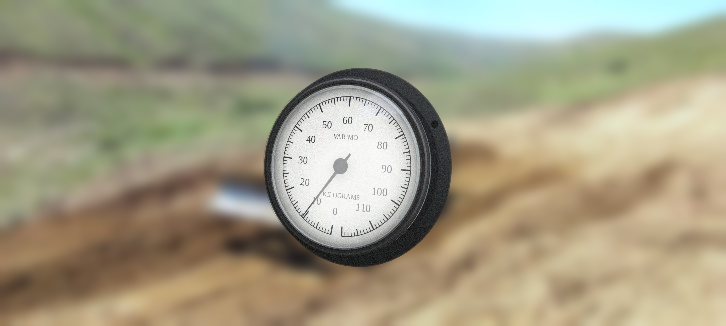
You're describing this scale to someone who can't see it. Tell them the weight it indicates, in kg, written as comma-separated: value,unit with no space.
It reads 10,kg
